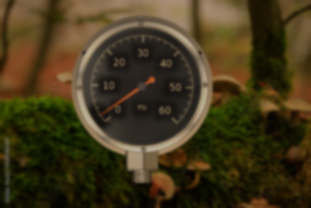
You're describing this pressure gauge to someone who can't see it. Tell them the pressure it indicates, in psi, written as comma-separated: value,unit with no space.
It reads 2,psi
